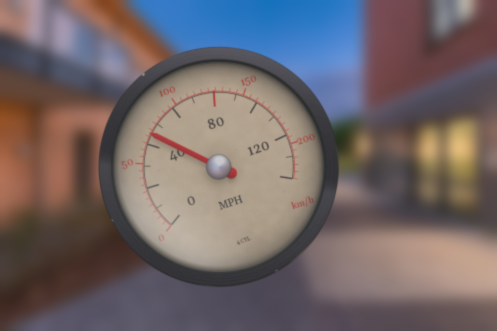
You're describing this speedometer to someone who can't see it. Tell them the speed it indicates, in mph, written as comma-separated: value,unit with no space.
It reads 45,mph
